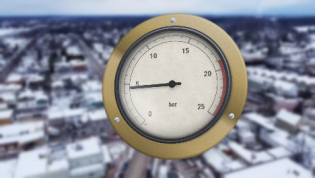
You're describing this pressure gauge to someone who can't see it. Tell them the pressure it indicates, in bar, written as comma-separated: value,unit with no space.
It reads 4.5,bar
